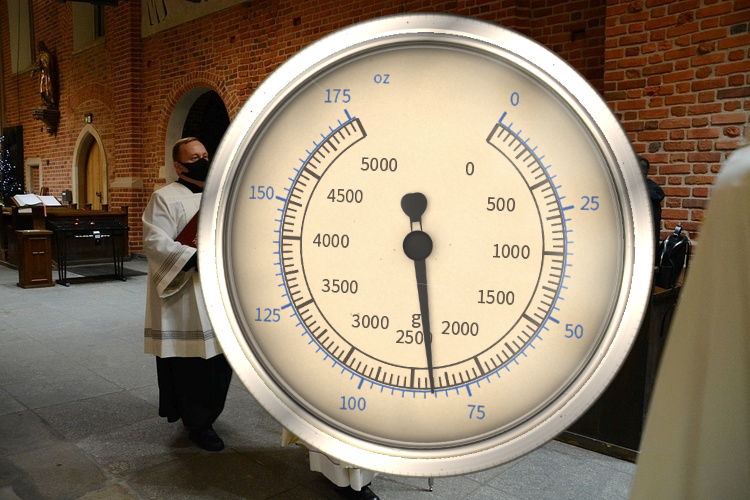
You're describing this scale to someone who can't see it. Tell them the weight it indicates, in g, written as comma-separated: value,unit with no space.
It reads 2350,g
